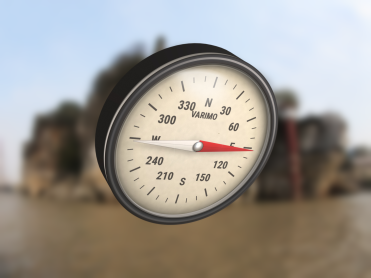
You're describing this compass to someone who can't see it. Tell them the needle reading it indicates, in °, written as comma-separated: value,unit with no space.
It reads 90,°
